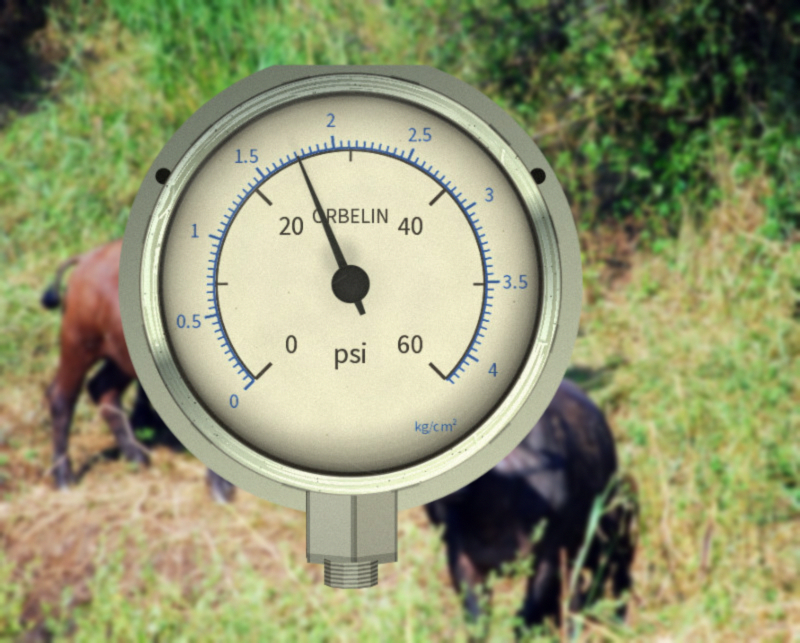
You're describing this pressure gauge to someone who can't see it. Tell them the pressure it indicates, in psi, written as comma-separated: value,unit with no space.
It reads 25,psi
